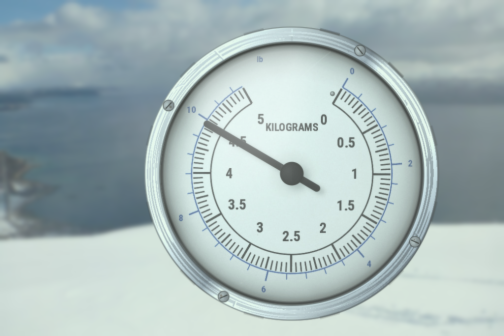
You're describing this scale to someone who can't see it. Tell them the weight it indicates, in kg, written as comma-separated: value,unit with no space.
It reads 4.5,kg
